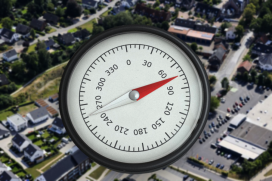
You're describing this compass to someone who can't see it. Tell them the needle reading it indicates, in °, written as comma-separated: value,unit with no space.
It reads 75,°
